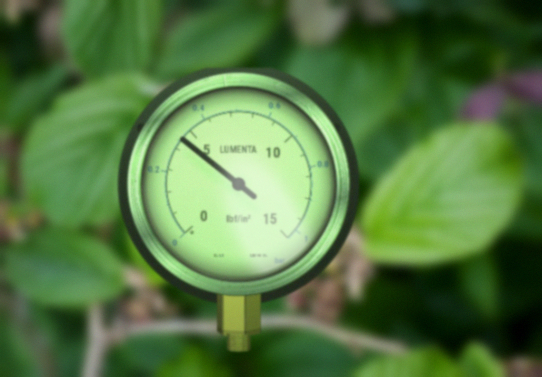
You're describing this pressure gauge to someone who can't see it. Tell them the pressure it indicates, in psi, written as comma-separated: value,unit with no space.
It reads 4.5,psi
